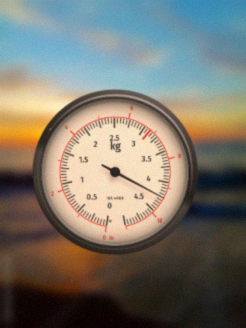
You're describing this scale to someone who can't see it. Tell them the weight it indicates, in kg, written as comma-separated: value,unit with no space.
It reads 4.25,kg
